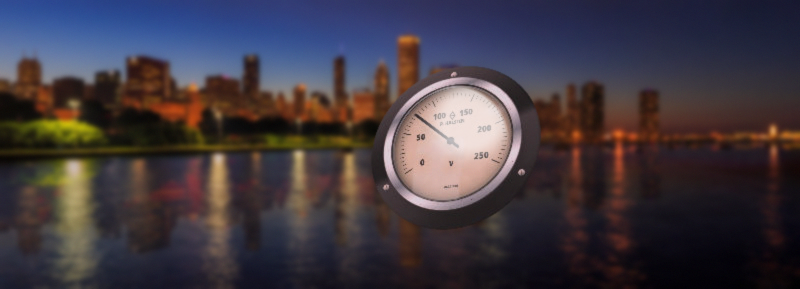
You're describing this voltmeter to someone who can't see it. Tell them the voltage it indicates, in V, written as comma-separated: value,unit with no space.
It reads 75,V
